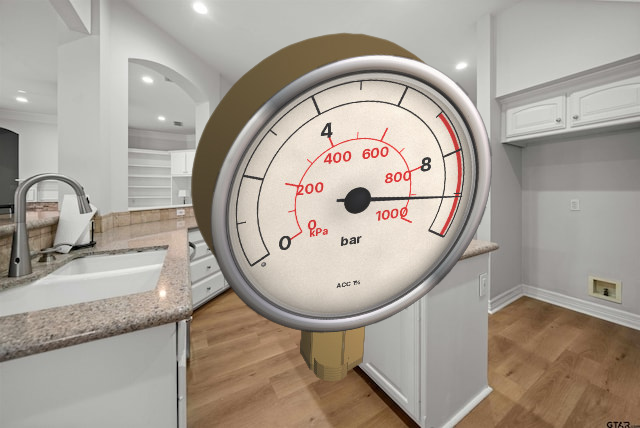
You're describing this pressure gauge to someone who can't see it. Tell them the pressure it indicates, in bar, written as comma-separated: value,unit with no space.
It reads 9,bar
